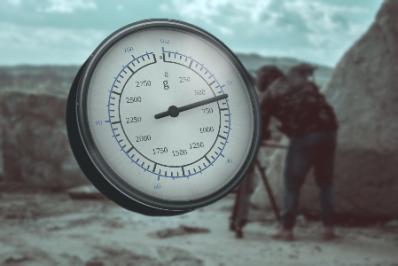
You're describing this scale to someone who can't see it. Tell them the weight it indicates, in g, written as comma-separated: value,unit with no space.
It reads 650,g
